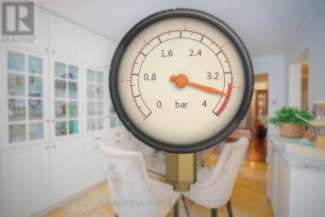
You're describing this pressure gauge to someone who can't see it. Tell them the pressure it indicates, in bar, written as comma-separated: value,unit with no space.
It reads 3.6,bar
